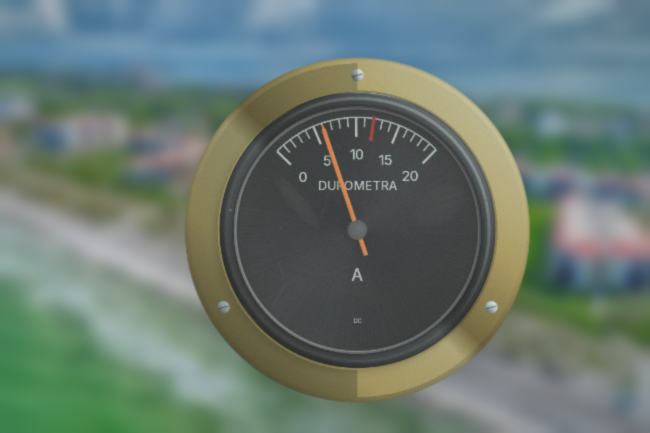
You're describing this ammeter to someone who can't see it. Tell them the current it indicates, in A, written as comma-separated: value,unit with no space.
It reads 6,A
